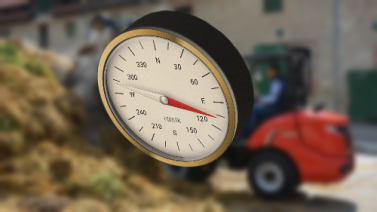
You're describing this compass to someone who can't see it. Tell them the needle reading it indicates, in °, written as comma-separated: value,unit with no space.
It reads 105,°
